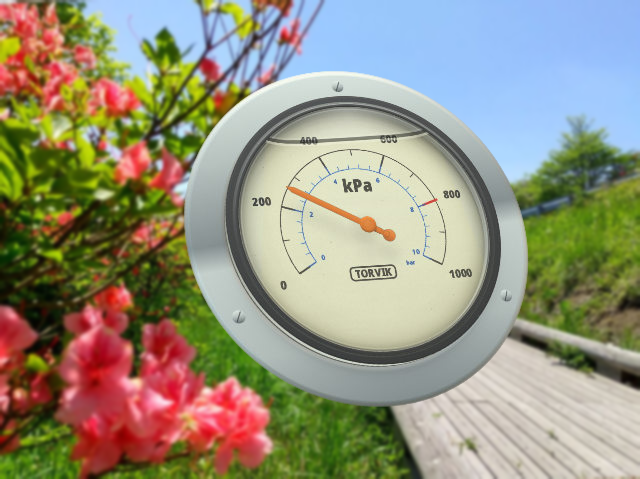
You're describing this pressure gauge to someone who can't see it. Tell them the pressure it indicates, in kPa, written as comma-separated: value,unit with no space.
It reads 250,kPa
